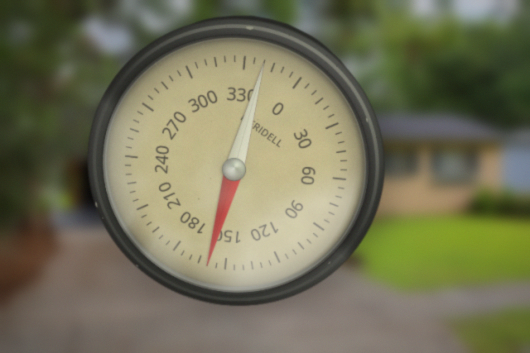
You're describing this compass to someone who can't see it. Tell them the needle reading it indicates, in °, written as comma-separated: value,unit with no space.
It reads 160,°
